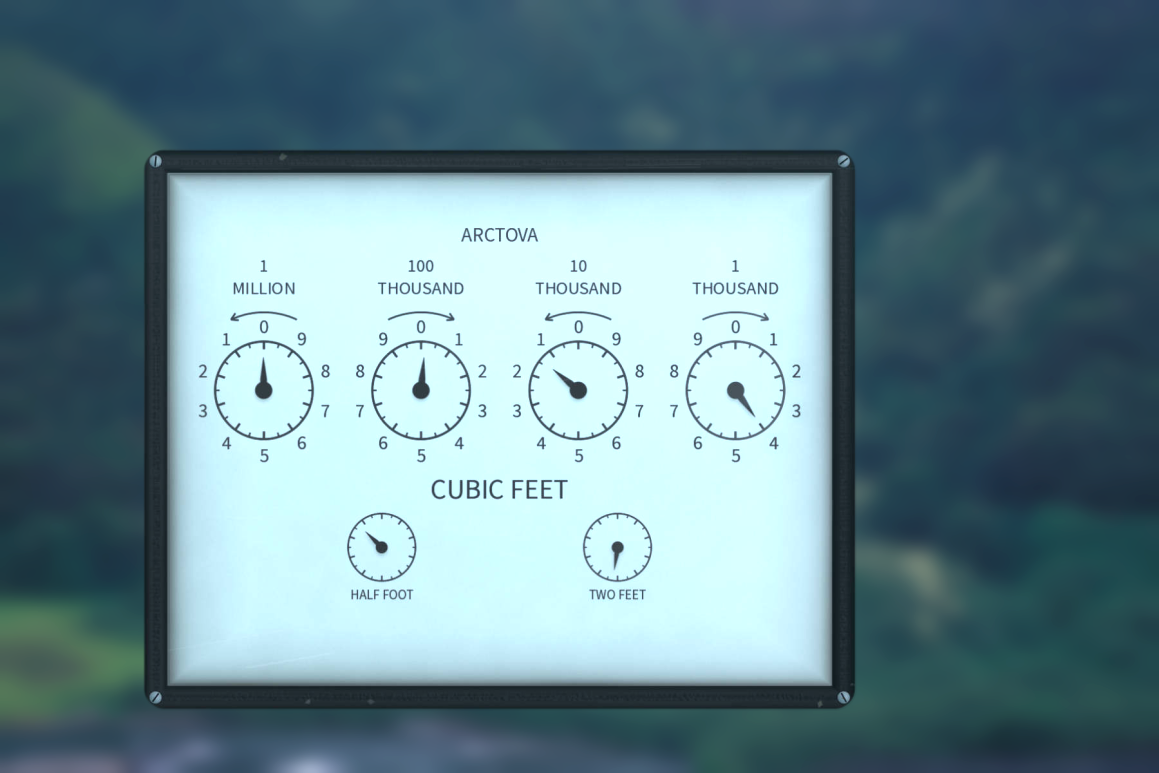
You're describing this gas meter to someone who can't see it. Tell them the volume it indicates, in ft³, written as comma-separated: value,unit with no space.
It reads 1400,ft³
